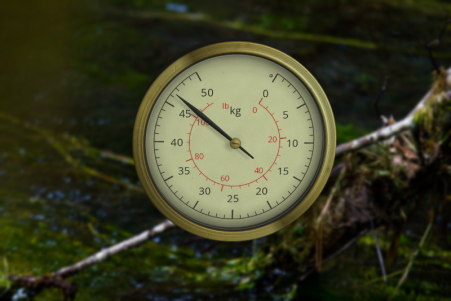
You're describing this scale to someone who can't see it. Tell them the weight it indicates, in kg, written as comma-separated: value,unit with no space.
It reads 46.5,kg
